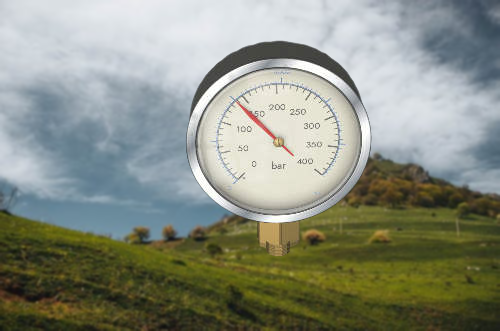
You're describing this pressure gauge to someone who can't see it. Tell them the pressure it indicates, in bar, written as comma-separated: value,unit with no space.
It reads 140,bar
